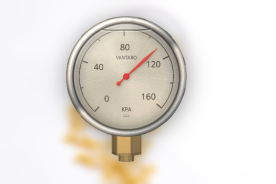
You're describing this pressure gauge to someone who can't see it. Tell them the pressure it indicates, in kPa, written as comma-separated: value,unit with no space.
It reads 110,kPa
